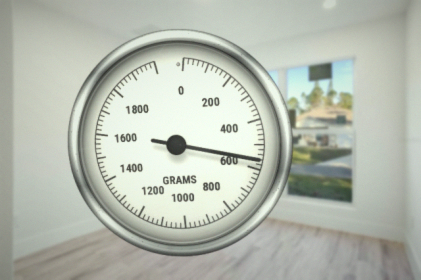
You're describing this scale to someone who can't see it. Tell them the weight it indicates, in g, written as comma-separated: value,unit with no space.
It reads 560,g
